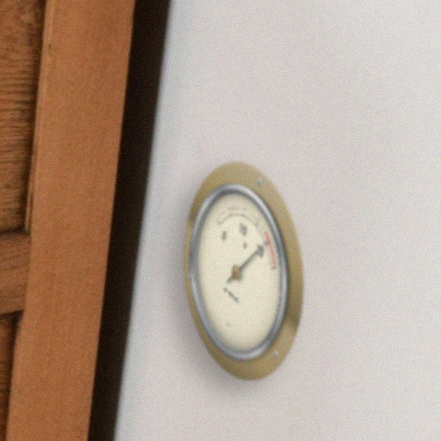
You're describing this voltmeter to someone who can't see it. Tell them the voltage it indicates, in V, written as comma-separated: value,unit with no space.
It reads 20,V
